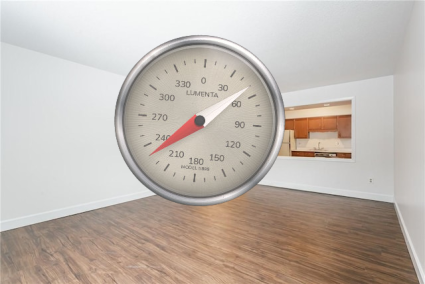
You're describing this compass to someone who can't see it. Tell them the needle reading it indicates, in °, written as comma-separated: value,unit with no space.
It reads 230,°
